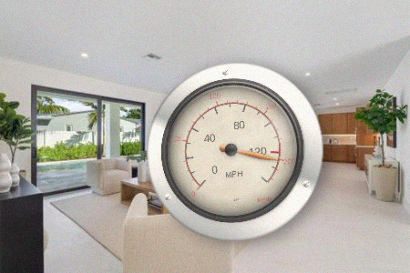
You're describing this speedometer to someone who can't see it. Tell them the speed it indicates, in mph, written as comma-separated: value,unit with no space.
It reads 125,mph
